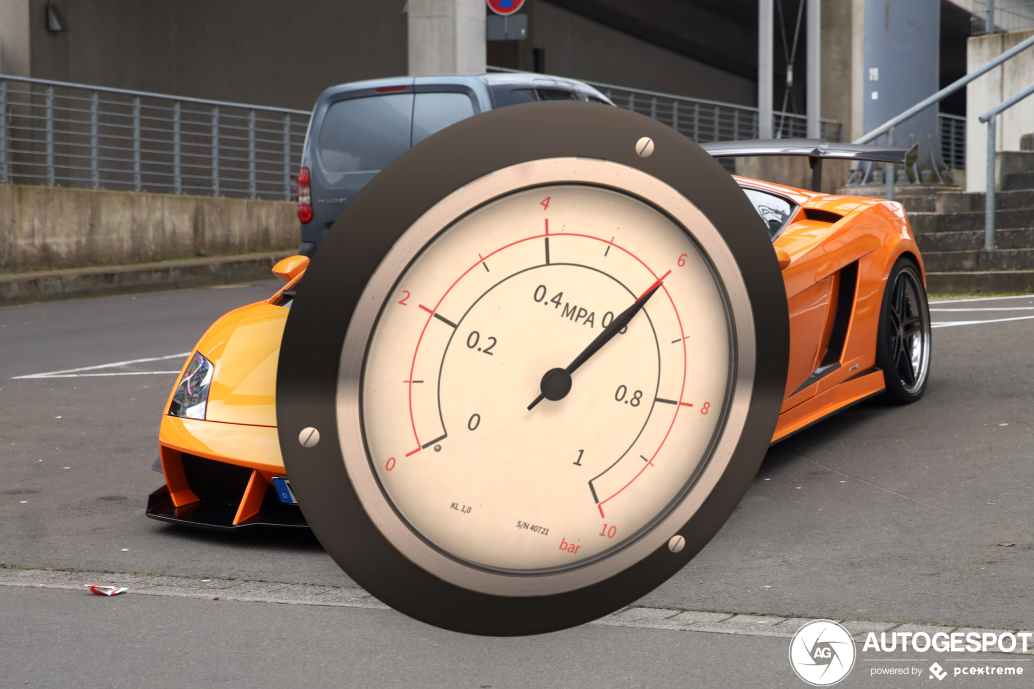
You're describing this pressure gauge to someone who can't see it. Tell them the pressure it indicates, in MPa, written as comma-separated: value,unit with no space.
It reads 0.6,MPa
